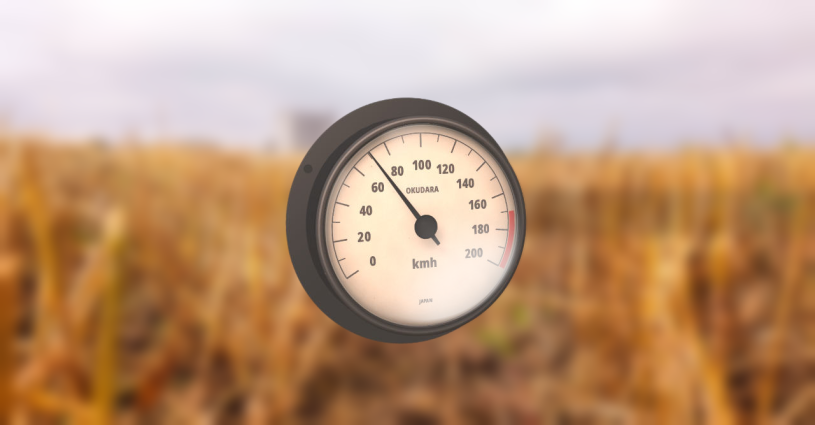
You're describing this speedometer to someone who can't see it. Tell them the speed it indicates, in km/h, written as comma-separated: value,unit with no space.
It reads 70,km/h
